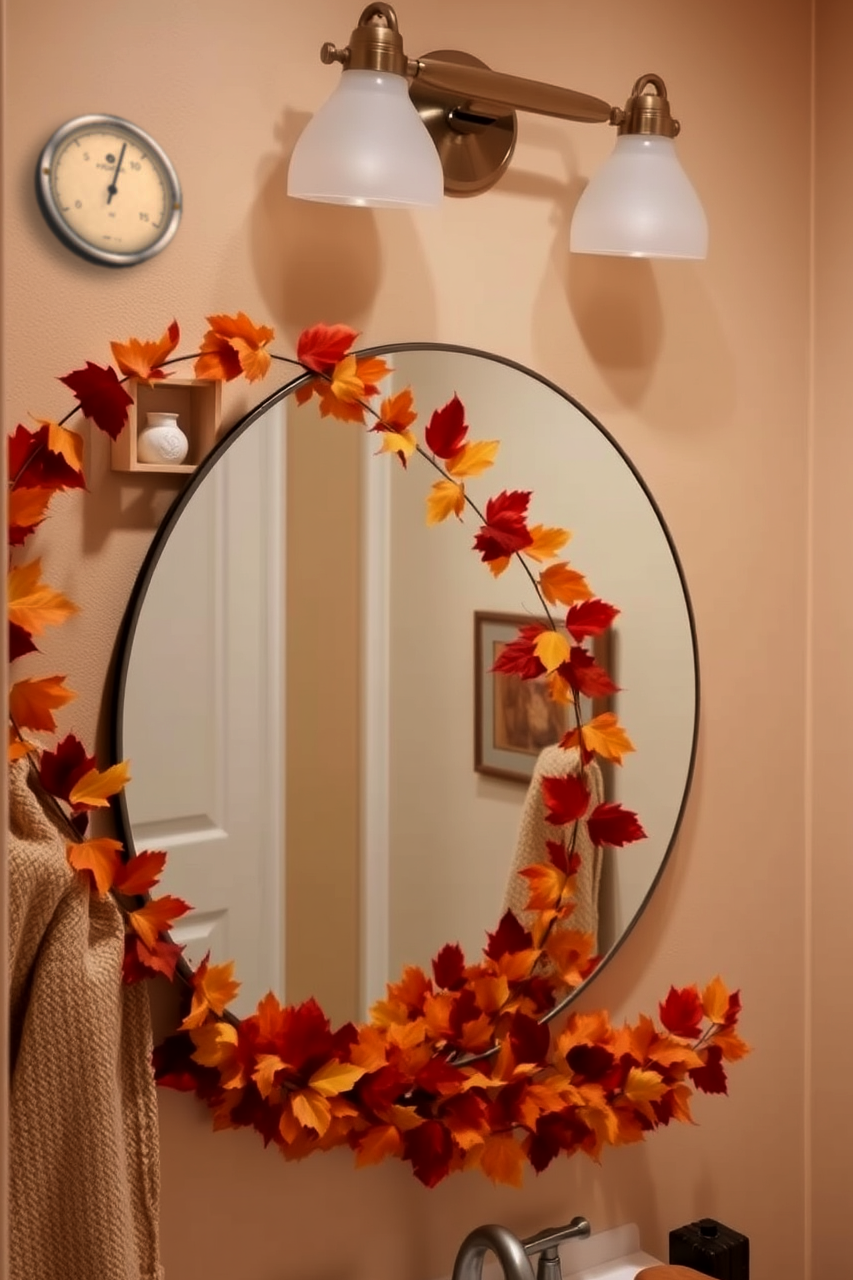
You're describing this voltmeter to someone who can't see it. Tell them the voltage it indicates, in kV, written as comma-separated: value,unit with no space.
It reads 8.5,kV
